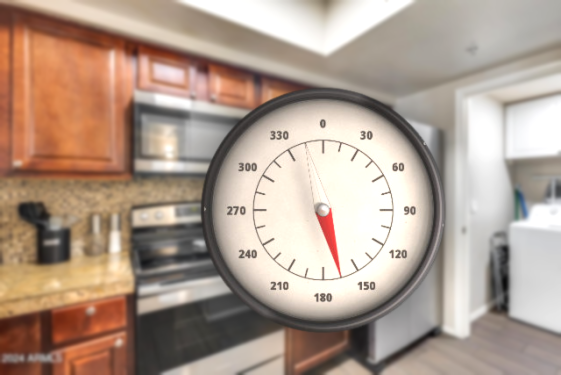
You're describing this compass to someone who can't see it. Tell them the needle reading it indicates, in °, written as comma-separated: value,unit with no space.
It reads 165,°
